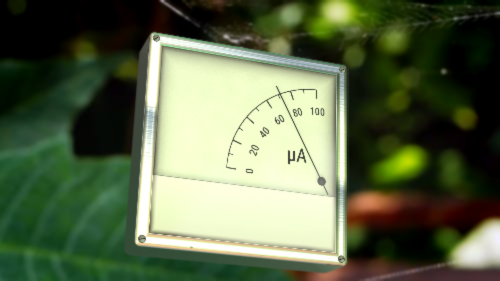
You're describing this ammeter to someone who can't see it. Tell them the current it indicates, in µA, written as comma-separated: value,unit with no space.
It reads 70,µA
